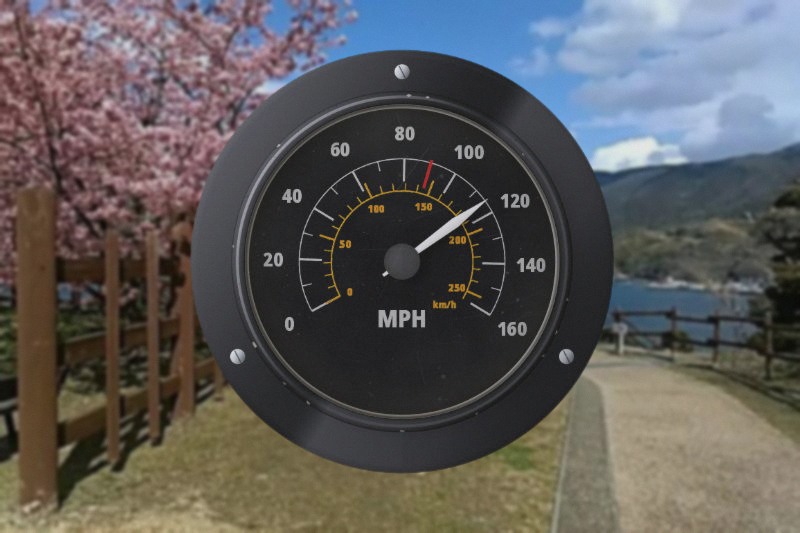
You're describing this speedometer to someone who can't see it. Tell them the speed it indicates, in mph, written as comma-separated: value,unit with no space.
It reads 115,mph
